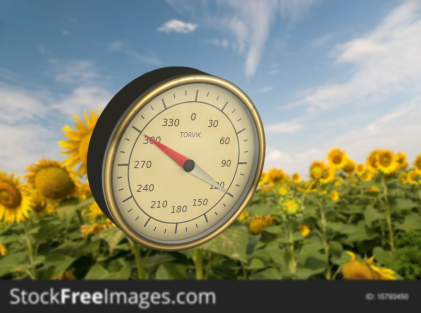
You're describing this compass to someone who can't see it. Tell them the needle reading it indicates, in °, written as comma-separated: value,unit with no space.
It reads 300,°
